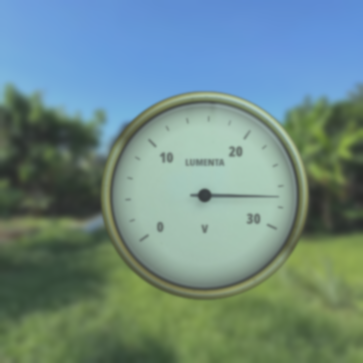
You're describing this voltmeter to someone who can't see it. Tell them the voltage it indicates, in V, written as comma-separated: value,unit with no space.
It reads 27,V
